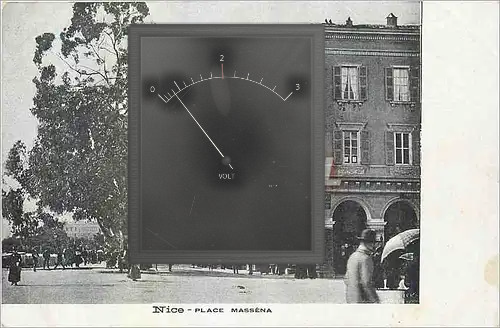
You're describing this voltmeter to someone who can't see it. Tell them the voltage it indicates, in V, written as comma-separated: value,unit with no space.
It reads 0.8,V
